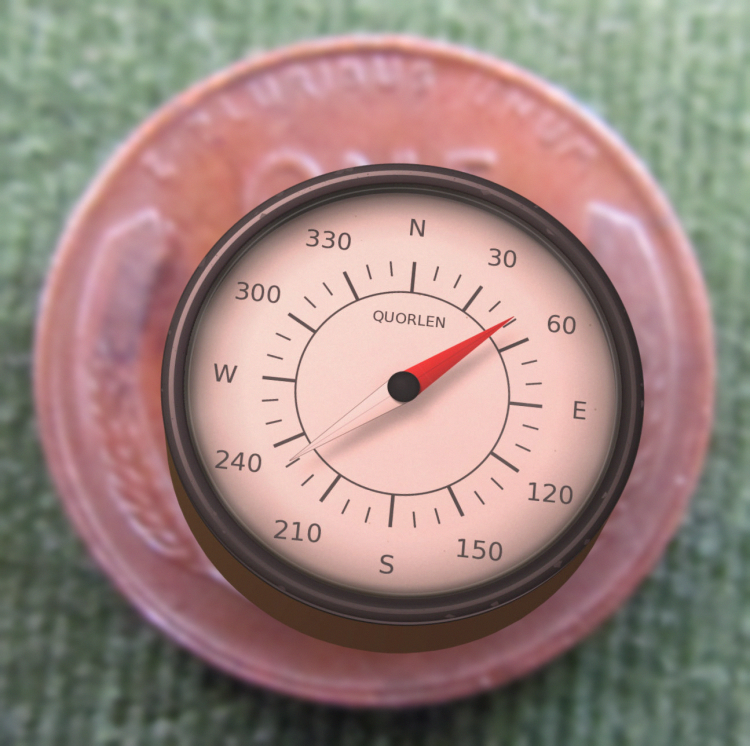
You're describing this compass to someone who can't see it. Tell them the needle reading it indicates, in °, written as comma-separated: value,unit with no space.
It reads 50,°
